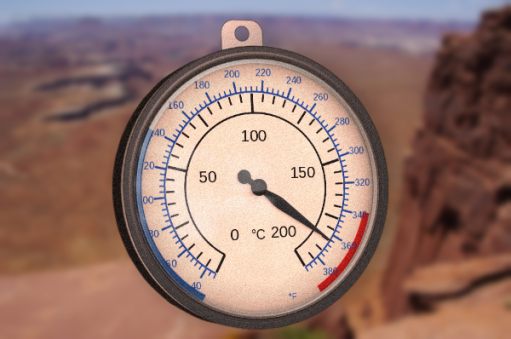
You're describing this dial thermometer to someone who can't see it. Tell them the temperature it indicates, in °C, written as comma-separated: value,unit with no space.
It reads 185,°C
